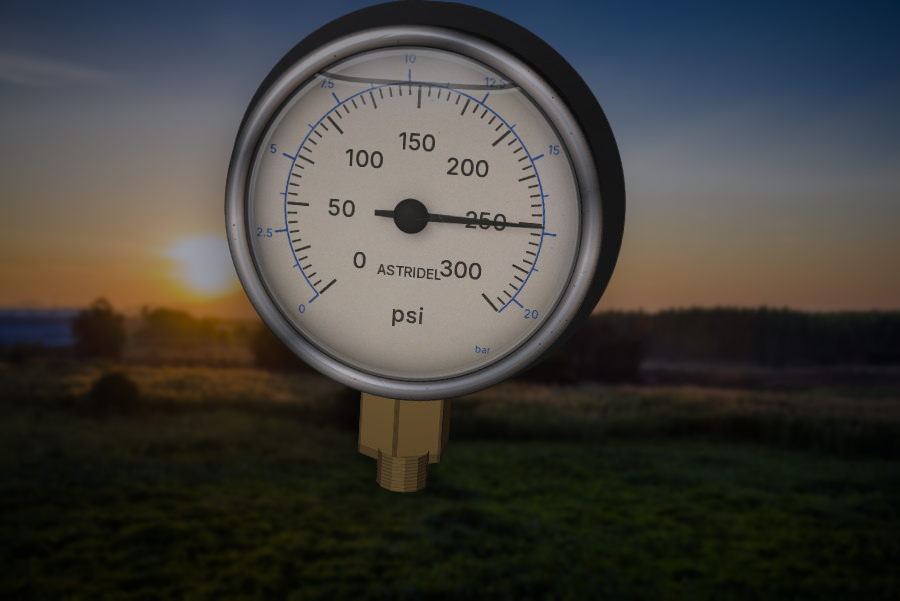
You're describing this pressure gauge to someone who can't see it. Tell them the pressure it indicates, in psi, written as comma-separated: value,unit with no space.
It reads 250,psi
